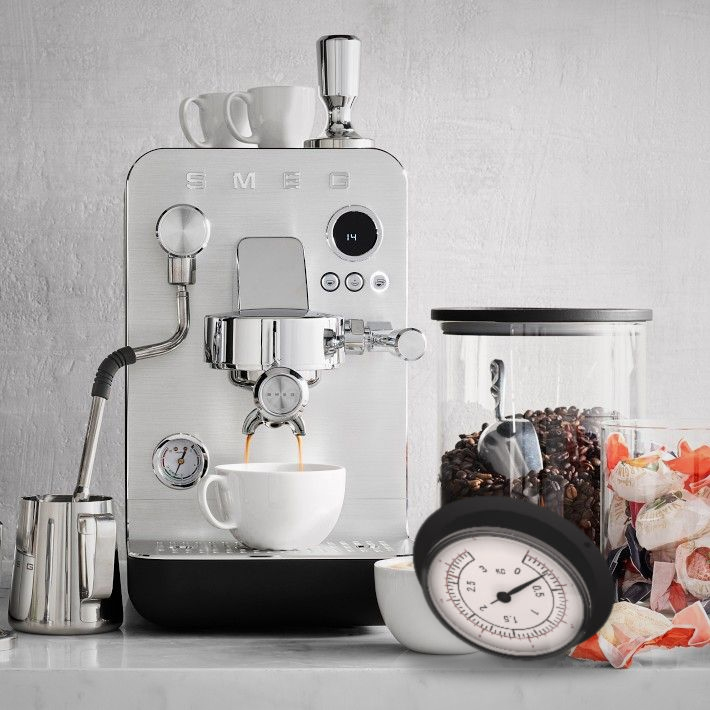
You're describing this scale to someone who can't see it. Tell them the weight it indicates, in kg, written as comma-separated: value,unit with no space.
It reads 0.25,kg
